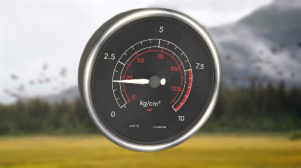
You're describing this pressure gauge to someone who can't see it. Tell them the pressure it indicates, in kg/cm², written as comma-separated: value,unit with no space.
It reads 1.5,kg/cm²
